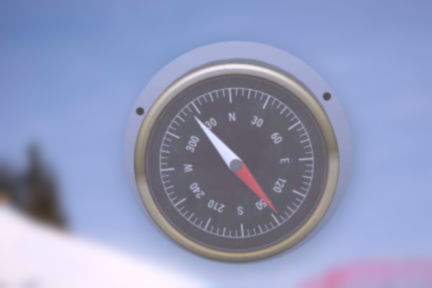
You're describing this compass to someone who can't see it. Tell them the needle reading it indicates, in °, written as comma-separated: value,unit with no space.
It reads 145,°
